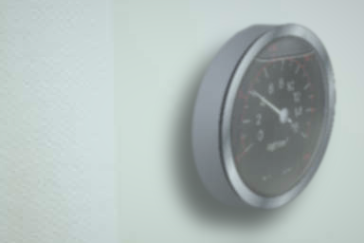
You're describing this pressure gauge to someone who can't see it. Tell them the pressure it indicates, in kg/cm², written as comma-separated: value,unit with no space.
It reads 4,kg/cm²
